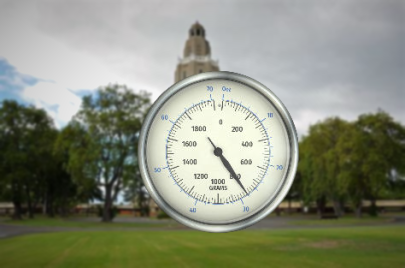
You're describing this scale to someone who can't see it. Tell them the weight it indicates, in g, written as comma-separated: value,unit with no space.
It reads 800,g
